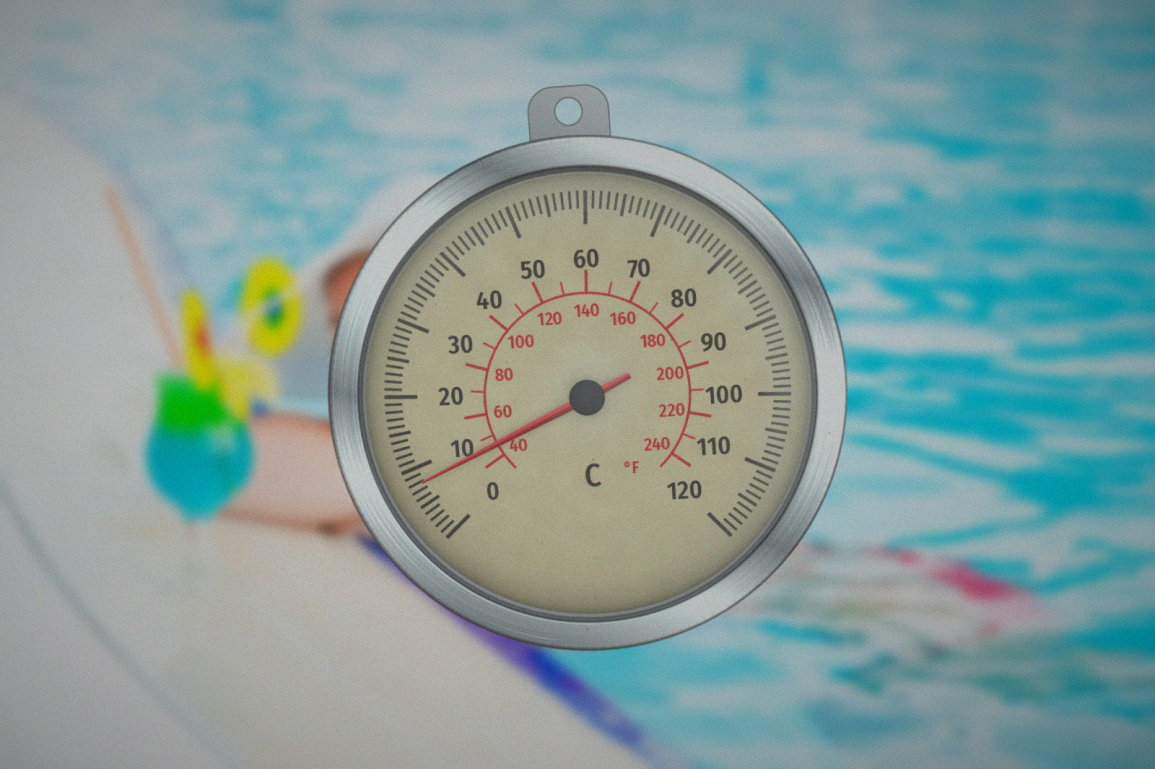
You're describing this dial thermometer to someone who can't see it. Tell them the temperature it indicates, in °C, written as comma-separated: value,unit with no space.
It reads 8,°C
